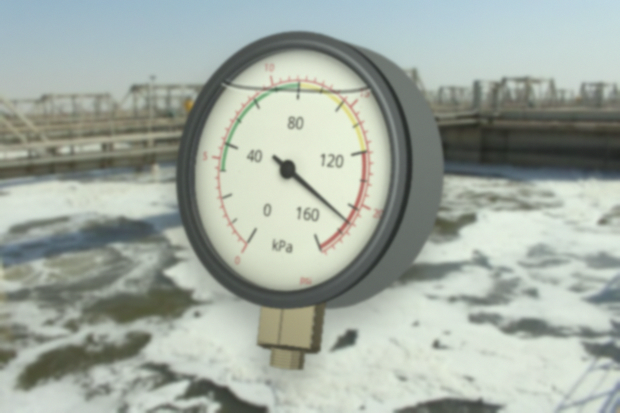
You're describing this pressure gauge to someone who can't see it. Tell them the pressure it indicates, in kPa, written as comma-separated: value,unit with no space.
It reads 145,kPa
